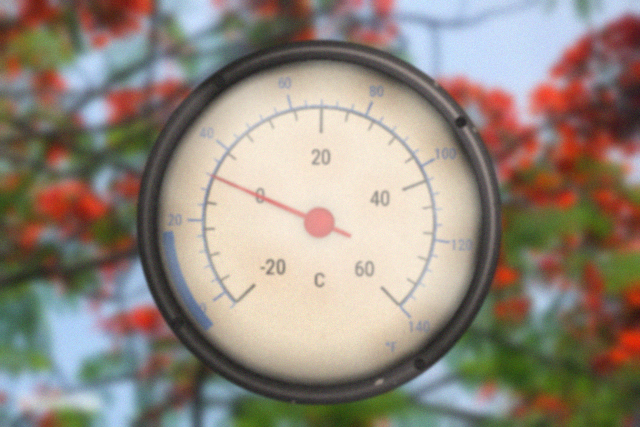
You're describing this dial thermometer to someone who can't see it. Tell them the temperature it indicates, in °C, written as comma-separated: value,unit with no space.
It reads 0,°C
